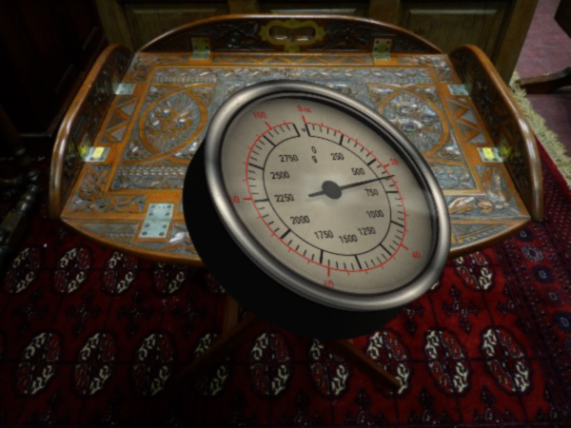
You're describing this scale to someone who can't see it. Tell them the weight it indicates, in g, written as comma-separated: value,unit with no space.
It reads 650,g
